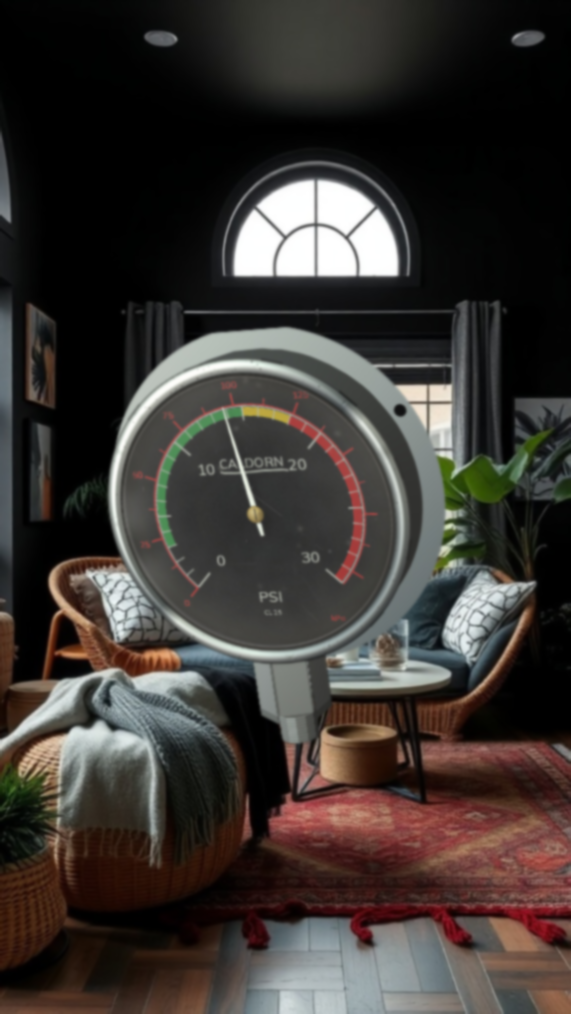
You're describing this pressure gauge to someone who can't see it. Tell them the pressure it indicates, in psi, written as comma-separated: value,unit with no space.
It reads 14,psi
